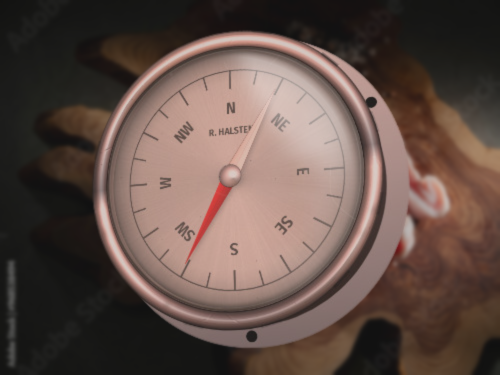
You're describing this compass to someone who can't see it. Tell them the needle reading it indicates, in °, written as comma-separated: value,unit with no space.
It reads 210,°
